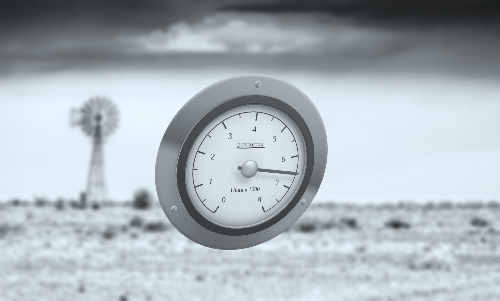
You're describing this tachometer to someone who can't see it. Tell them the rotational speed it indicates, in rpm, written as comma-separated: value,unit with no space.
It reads 6500,rpm
